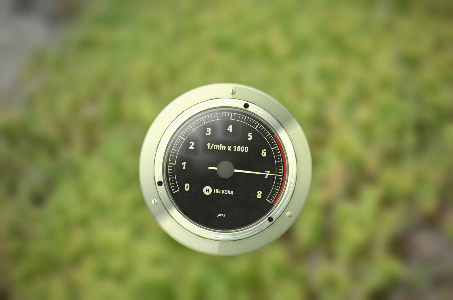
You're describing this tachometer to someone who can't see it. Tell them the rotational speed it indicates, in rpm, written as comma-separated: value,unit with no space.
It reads 7000,rpm
